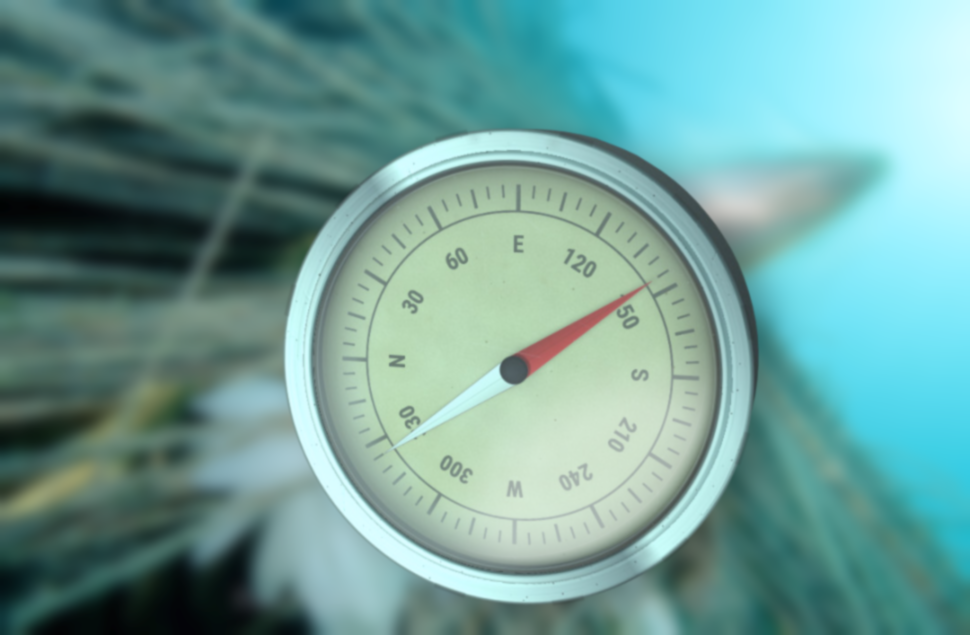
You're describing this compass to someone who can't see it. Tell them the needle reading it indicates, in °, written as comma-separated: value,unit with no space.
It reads 145,°
